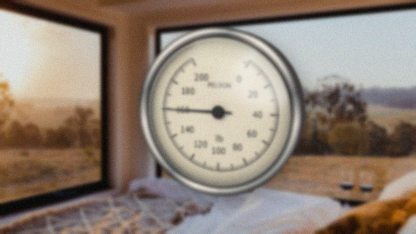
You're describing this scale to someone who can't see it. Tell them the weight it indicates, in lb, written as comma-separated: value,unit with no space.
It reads 160,lb
